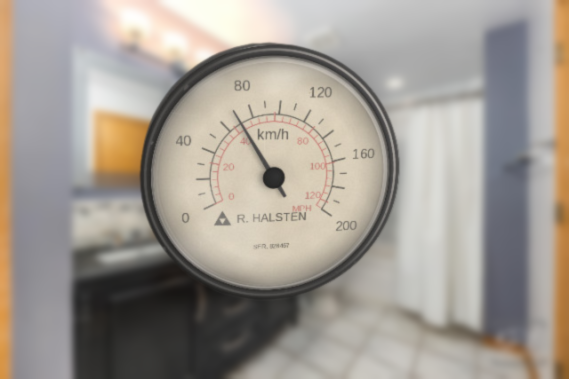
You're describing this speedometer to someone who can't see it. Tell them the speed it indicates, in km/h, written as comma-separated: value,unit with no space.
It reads 70,km/h
